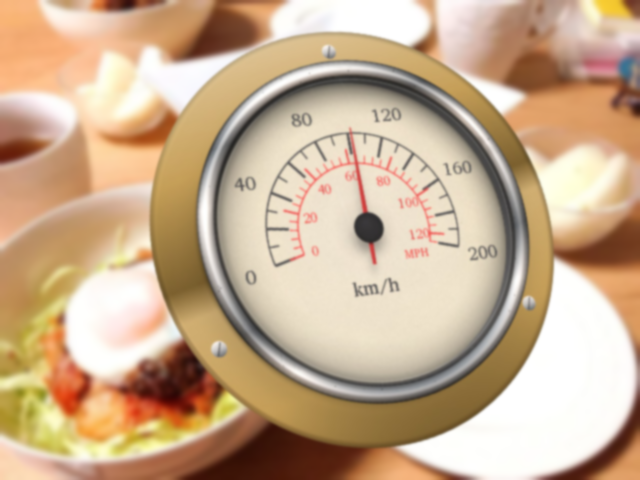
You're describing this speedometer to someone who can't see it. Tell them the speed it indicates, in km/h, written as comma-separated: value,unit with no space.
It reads 100,km/h
